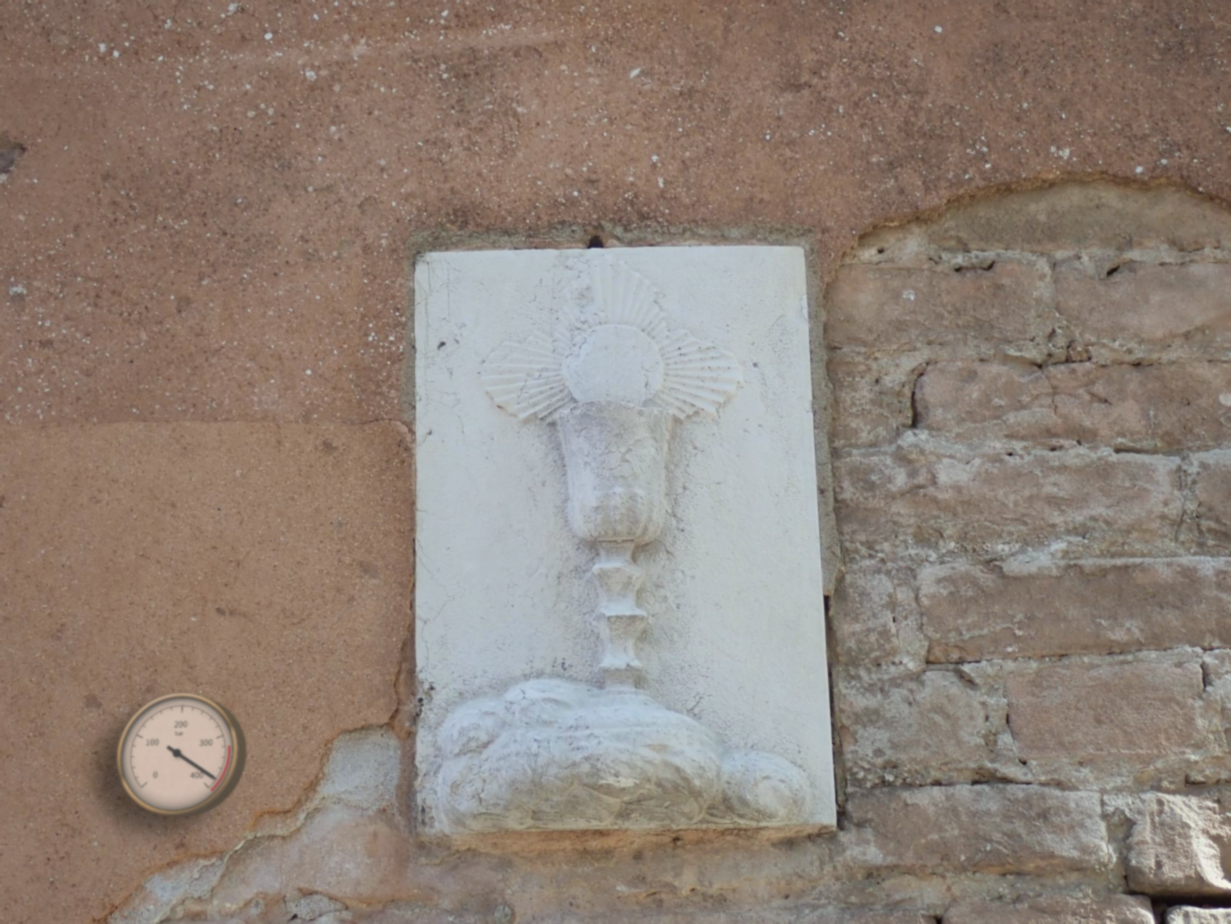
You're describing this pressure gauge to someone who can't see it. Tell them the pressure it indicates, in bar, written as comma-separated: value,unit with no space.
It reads 380,bar
